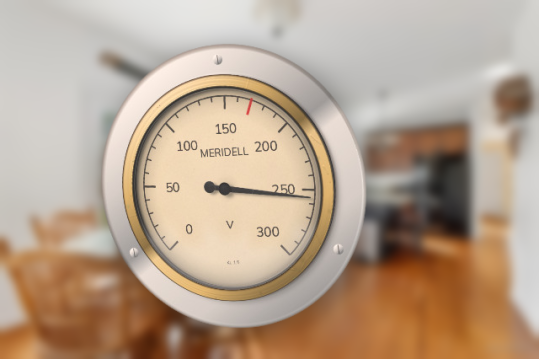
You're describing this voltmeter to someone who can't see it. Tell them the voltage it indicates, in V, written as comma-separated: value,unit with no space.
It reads 255,V
